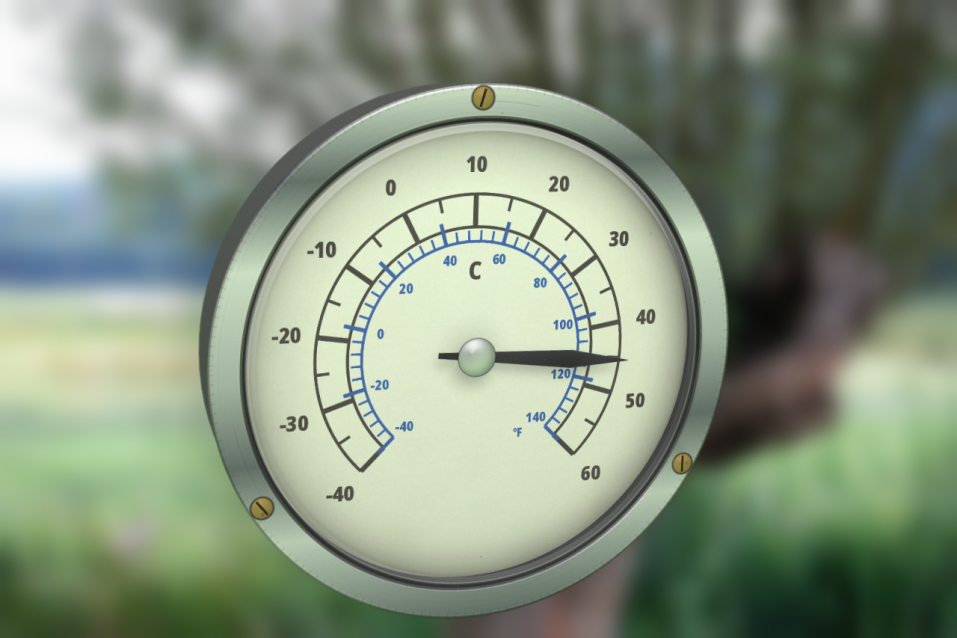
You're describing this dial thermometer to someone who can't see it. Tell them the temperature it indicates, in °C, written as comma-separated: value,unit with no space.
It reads 45,°C
